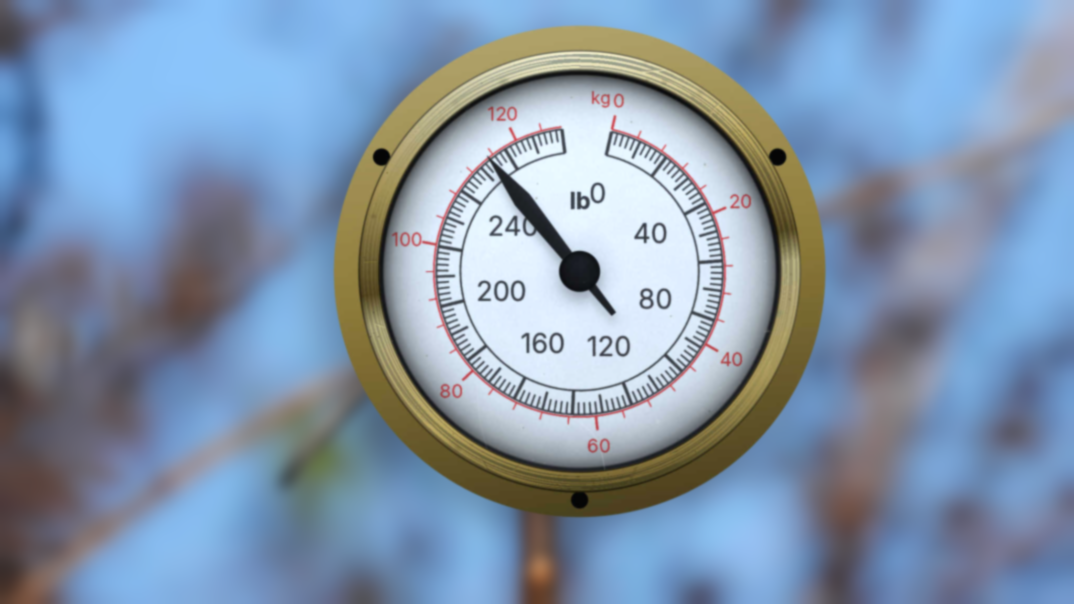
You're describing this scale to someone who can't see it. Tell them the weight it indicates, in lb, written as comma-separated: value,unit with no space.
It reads 254,lb
